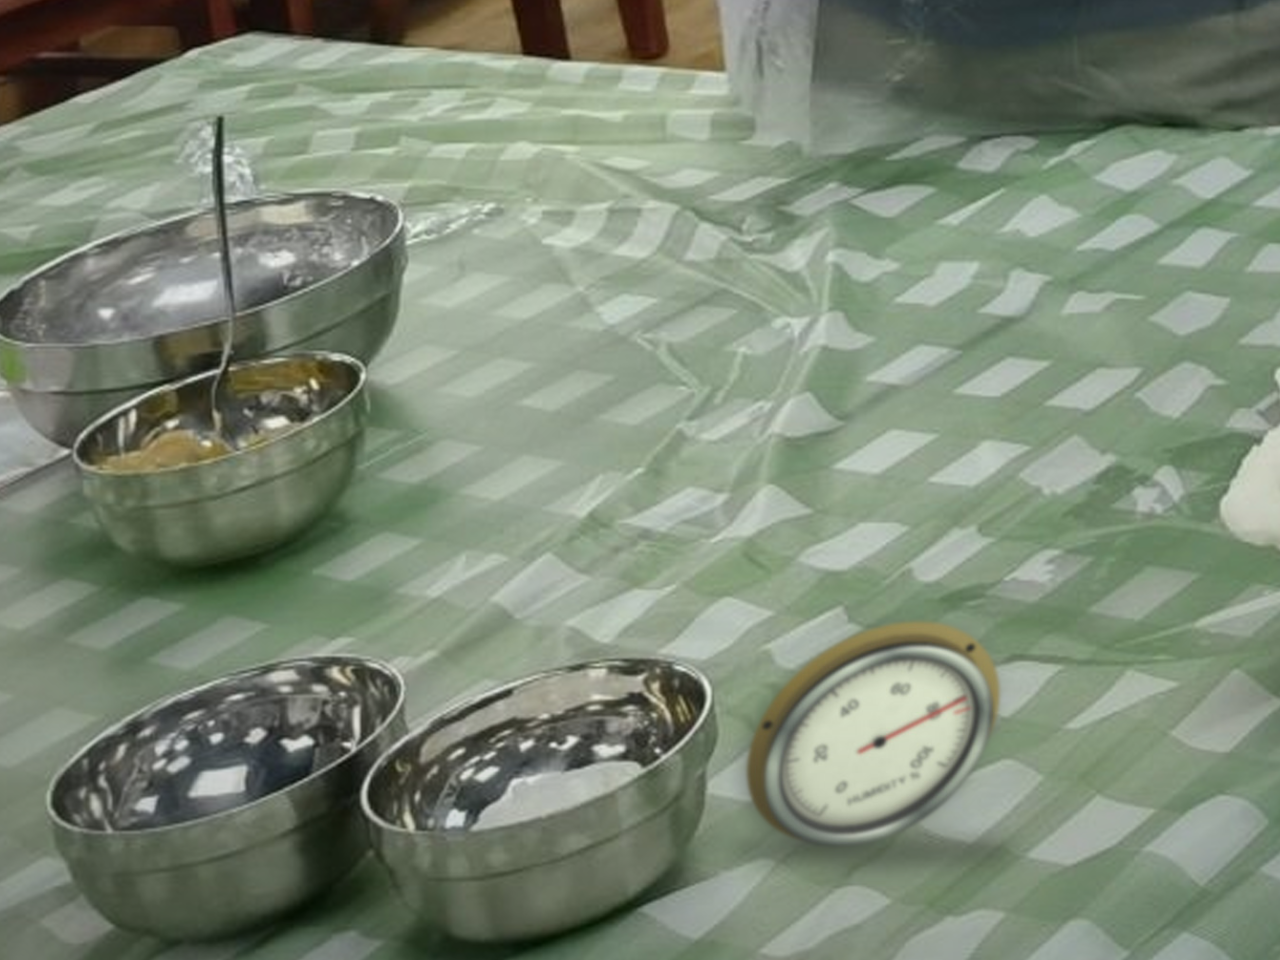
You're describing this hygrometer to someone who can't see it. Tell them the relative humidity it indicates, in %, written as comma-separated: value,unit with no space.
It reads 80,%
